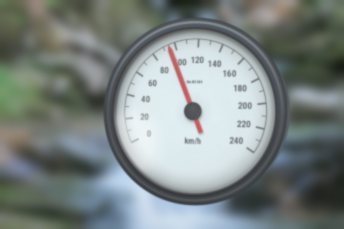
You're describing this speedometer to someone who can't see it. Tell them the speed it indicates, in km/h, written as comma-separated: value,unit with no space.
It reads 95,km/h
